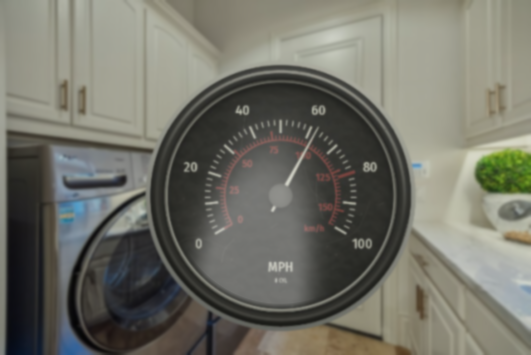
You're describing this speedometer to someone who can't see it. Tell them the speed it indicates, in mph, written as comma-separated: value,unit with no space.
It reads 62,mph
